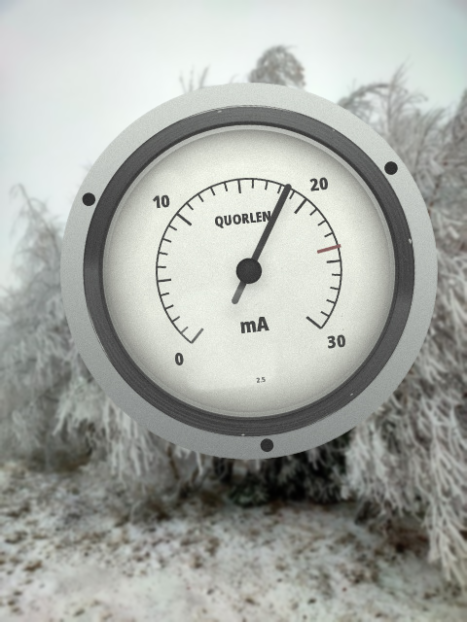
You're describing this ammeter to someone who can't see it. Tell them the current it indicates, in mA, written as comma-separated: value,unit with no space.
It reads 18.5,mA
